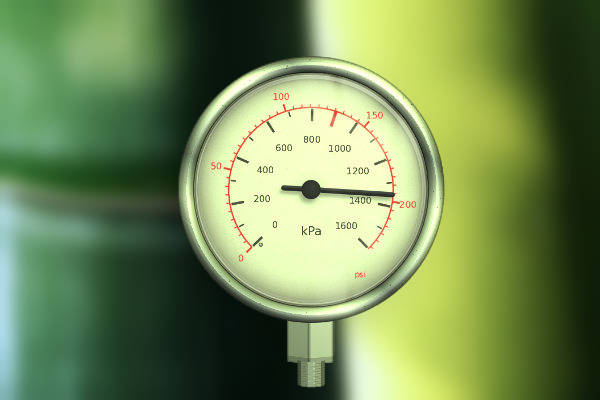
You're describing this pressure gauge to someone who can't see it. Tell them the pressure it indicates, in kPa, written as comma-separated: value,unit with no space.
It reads 1350,kPa
